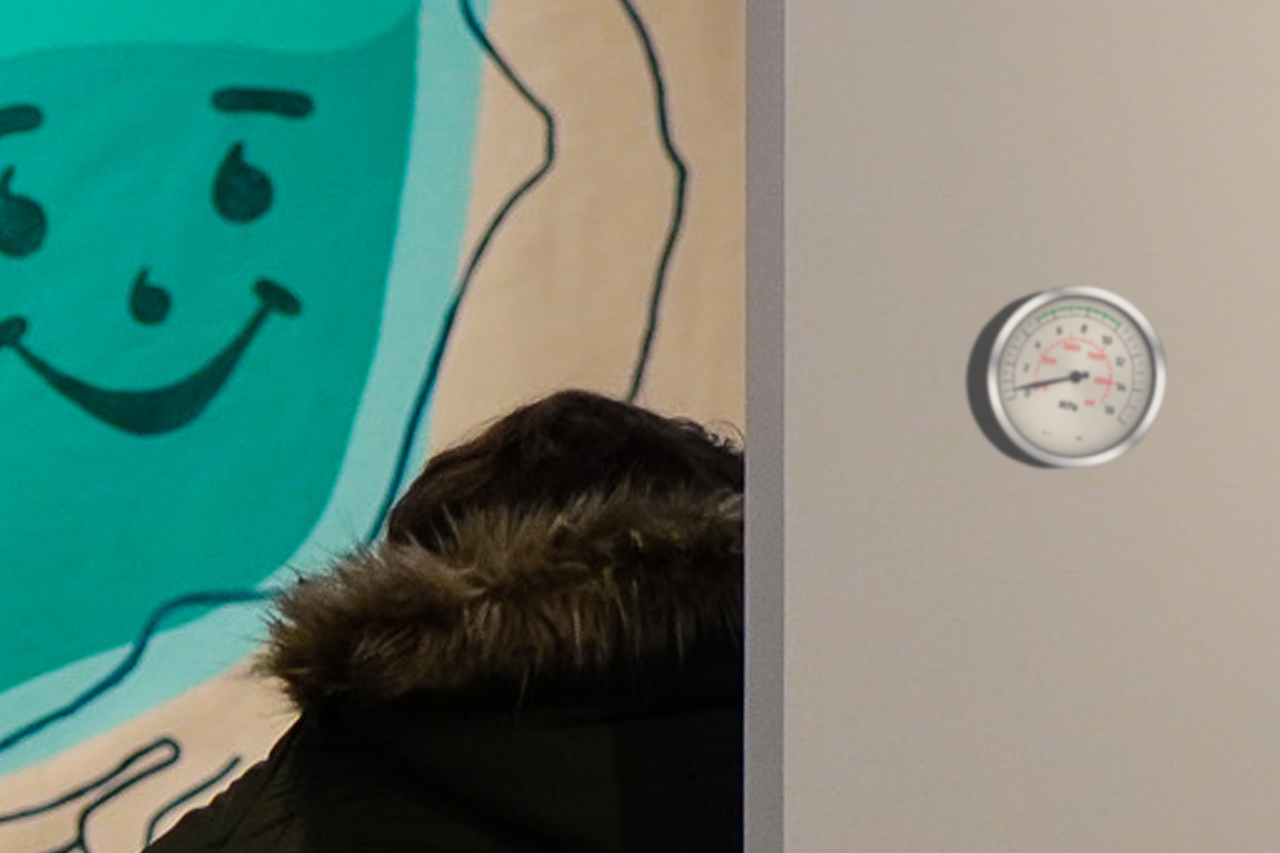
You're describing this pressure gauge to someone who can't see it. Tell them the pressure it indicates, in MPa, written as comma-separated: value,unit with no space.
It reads 0.5,MPa
